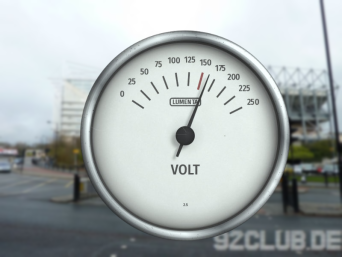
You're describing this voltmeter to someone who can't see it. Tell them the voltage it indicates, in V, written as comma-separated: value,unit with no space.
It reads 162.5,V
